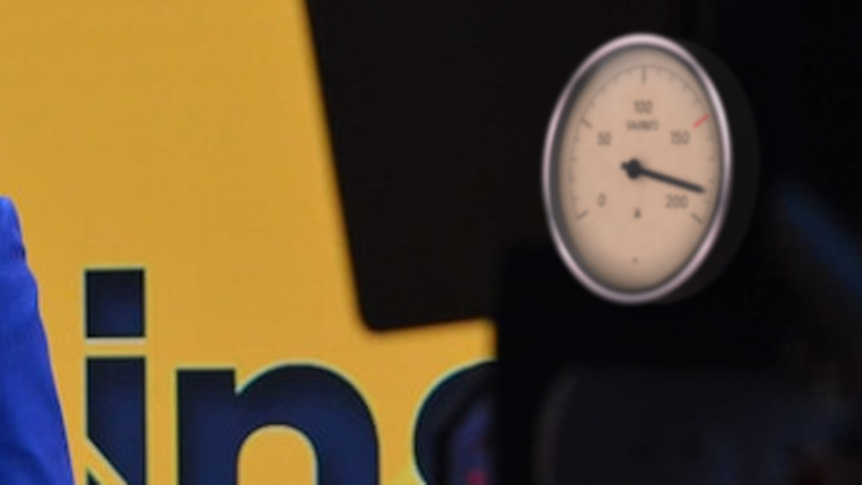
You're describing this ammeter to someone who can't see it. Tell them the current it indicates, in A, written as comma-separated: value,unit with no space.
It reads 185,A
